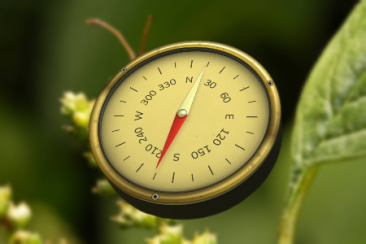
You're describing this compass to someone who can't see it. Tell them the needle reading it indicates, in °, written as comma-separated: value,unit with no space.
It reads 195,°
